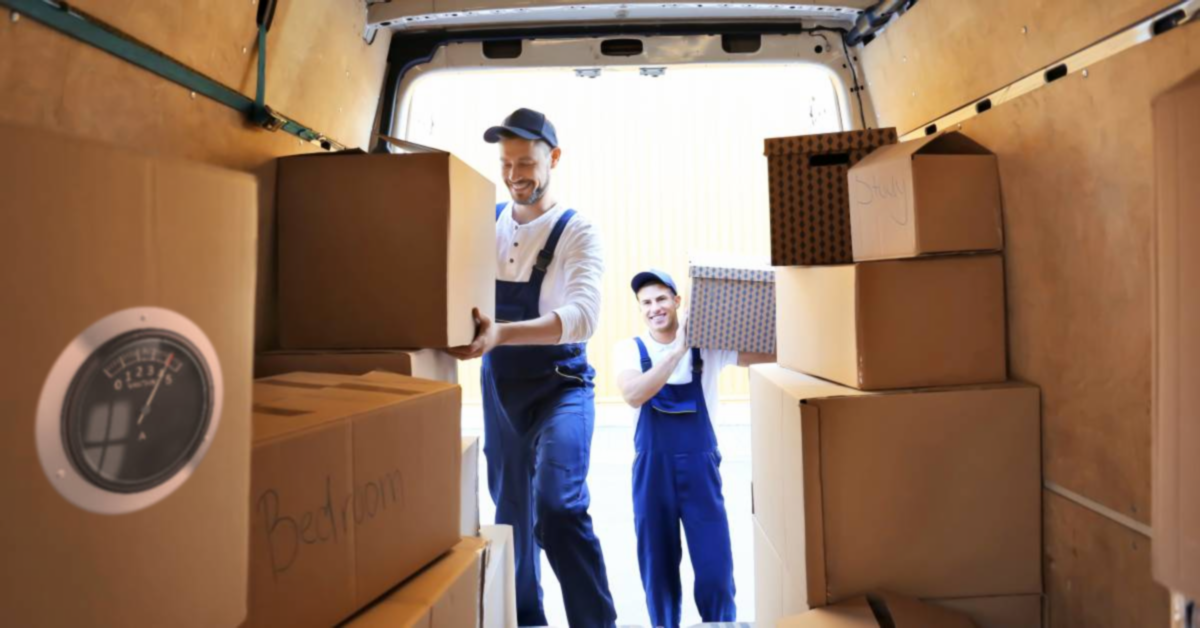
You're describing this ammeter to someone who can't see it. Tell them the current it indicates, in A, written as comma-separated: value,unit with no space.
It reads 4,A
